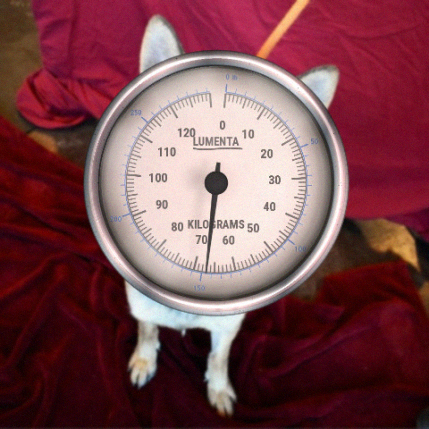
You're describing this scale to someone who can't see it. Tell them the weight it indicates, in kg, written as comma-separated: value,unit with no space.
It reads 67,kg
